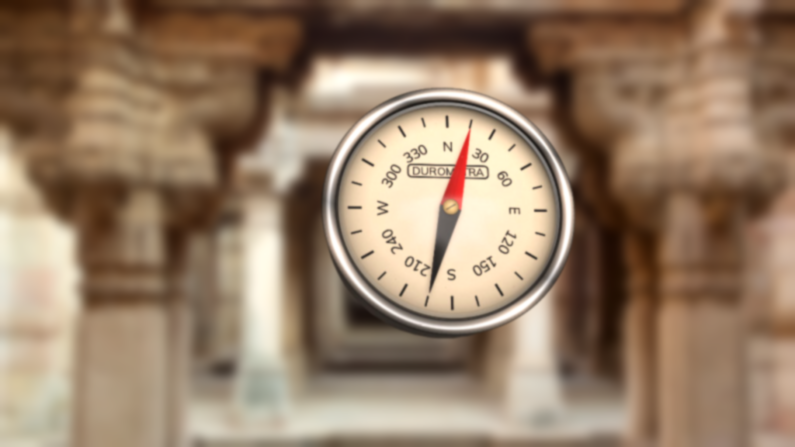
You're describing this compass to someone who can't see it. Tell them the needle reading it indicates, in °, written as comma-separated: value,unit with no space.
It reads 15,°
